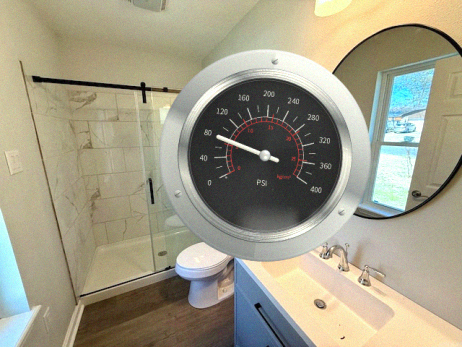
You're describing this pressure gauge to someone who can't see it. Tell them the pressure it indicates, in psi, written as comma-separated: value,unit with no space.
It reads 80,psi
